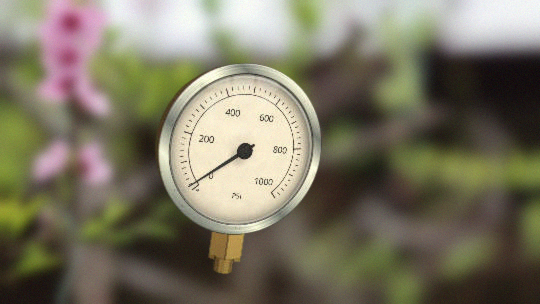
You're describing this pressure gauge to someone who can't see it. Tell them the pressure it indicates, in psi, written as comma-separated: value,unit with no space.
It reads 20,psi
